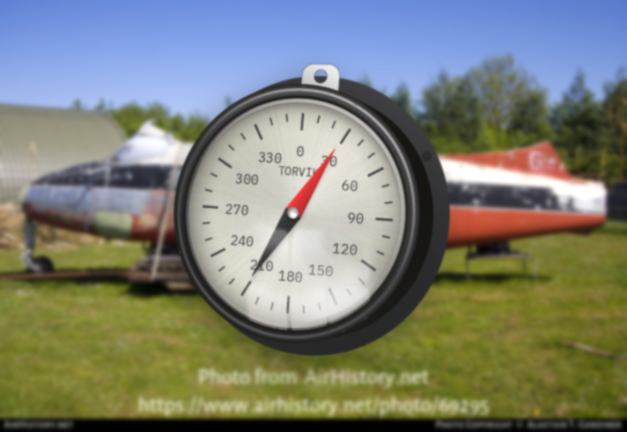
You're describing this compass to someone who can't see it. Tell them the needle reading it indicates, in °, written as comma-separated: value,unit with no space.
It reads 30,°
